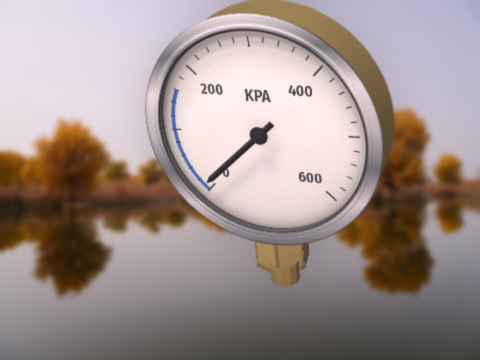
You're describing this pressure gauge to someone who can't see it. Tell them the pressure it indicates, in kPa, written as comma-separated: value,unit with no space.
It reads 10,kPa
